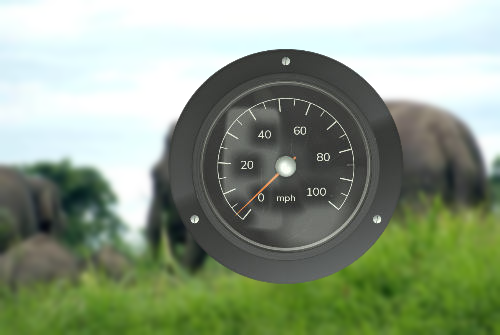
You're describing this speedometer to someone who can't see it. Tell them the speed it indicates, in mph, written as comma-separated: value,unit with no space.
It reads 2.5,mph
